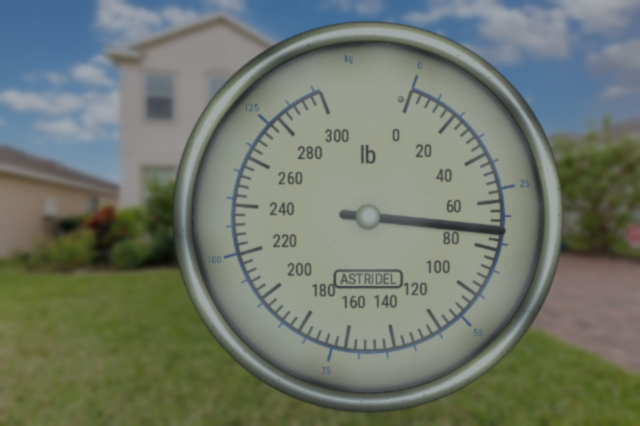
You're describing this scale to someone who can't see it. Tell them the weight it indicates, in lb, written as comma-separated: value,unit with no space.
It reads 72,lb
